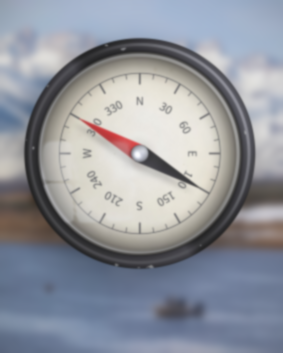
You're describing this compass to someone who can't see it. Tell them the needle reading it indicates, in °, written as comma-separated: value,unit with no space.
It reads 300,°
